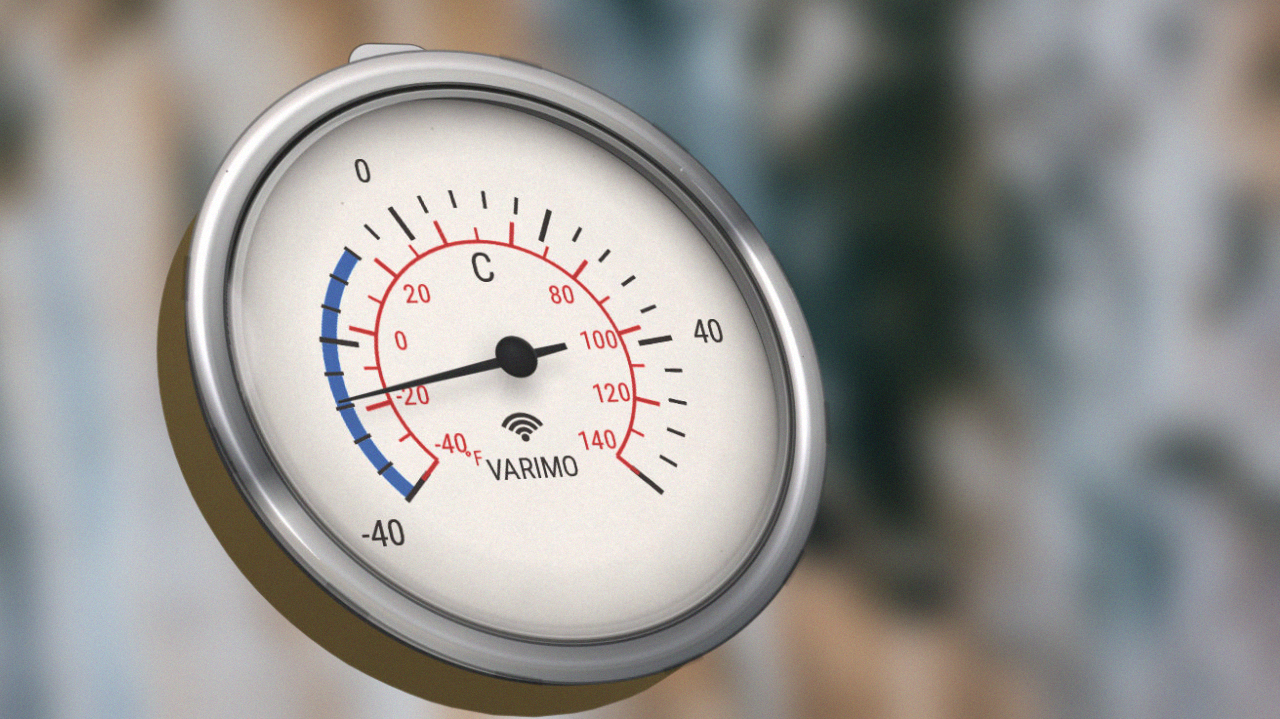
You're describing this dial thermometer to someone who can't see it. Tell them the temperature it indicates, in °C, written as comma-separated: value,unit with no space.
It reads -28,°C
